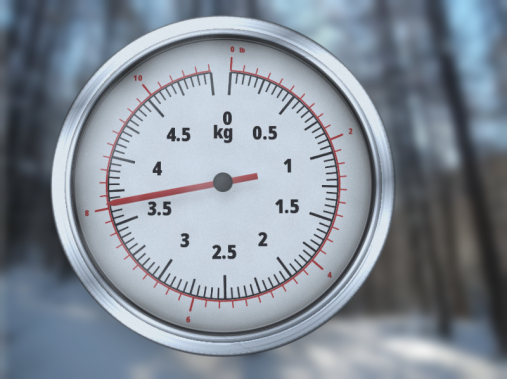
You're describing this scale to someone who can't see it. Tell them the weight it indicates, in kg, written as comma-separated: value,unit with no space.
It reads 3.65,kg
